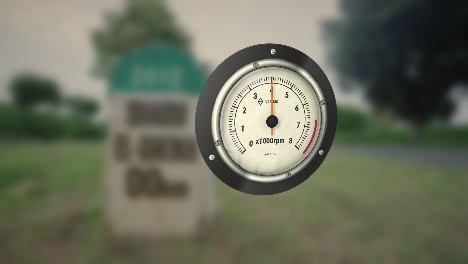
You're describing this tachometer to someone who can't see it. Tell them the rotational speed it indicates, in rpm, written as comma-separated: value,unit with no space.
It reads 4000,rpm
